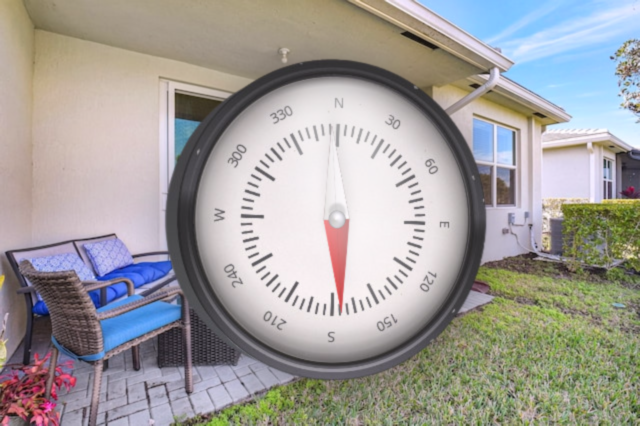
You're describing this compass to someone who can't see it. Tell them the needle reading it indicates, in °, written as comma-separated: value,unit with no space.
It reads 175,°
